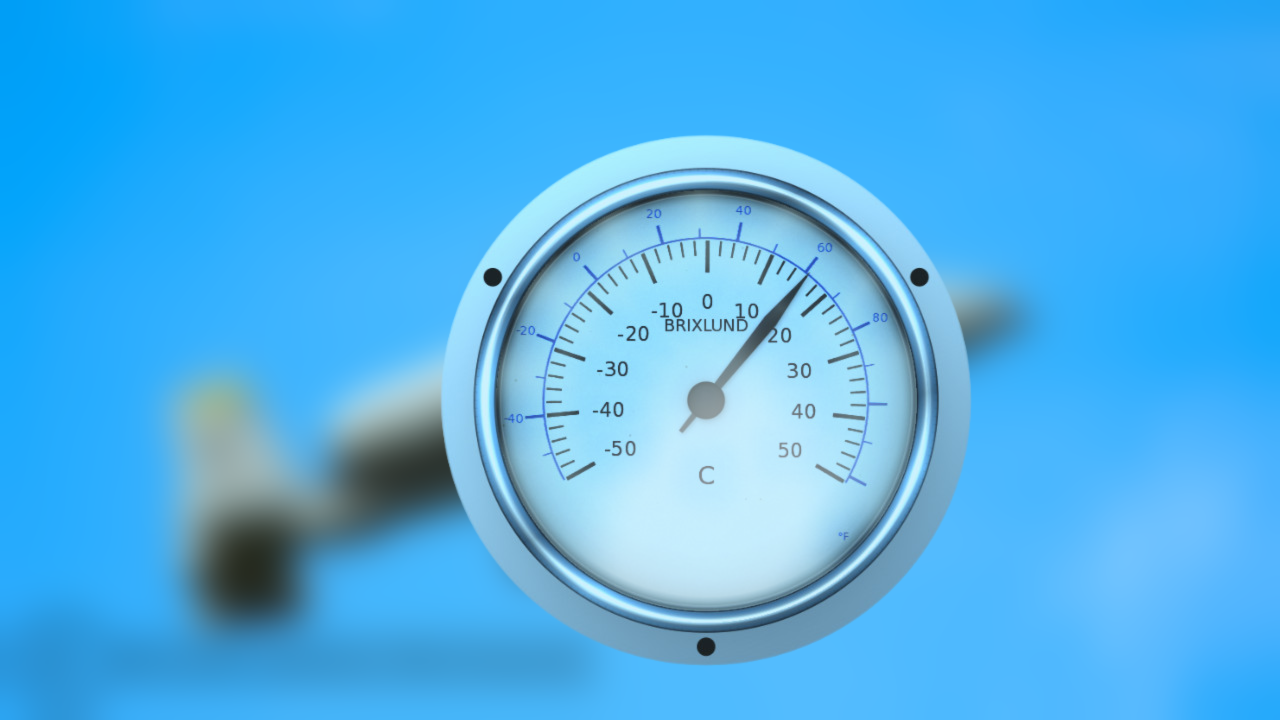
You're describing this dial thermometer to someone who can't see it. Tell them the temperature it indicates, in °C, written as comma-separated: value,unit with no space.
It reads 16,°C
